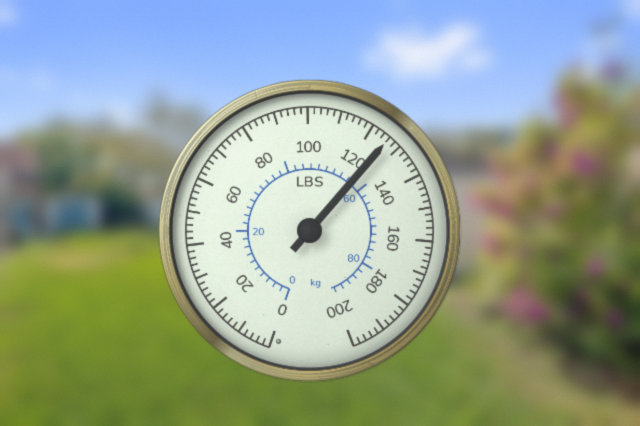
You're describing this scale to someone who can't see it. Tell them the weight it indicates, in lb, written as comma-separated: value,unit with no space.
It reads 126,lb
